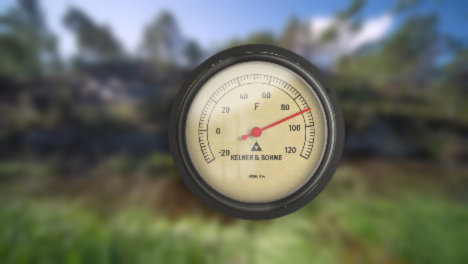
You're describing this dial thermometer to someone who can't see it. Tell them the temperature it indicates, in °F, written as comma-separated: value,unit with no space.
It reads 90,°F
